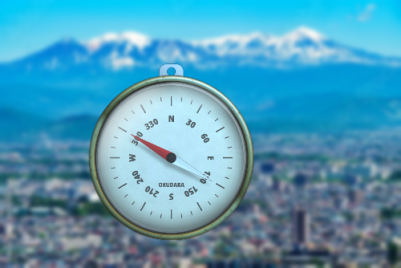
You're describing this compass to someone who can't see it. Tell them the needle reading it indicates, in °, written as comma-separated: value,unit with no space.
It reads 300,°
